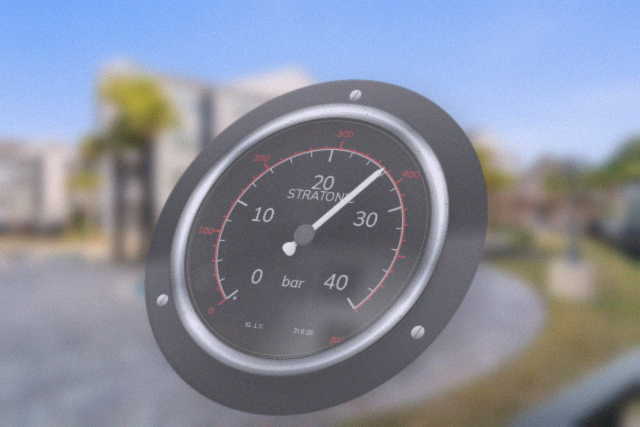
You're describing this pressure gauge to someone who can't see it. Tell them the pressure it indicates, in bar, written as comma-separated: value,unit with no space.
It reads 26,bar
